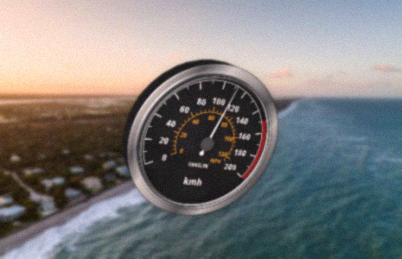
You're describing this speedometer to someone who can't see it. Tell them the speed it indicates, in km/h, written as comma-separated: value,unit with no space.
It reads 110,km/h
